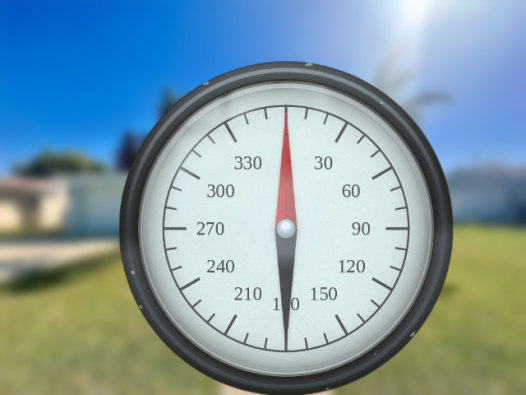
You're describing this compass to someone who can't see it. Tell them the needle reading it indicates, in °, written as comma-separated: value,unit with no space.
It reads 0,°
